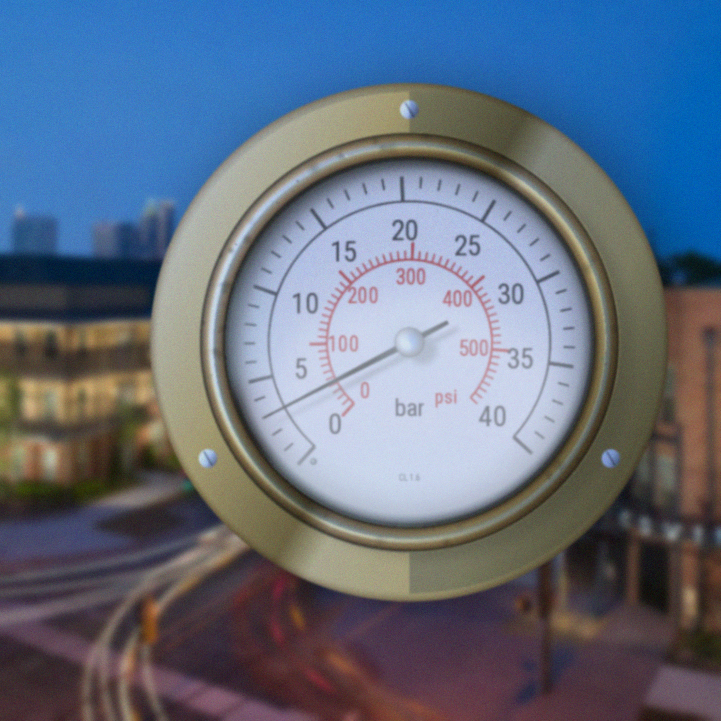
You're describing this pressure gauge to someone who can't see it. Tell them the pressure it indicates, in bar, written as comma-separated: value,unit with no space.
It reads 3,bar
